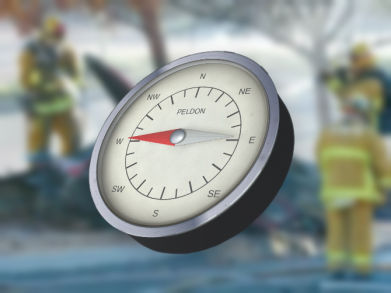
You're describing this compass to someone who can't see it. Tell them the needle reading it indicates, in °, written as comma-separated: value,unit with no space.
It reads 270,°
